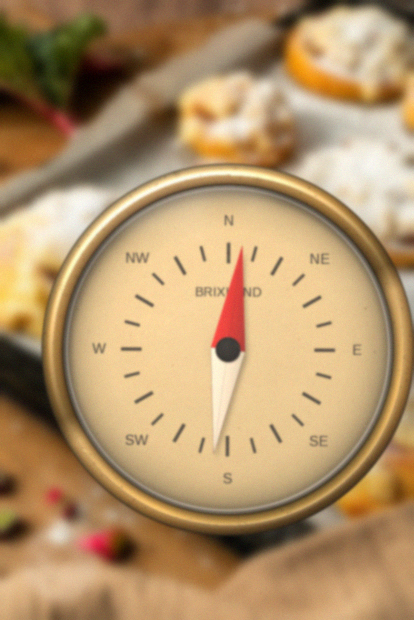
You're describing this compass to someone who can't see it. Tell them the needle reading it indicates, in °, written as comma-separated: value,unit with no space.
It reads 7.5,°
